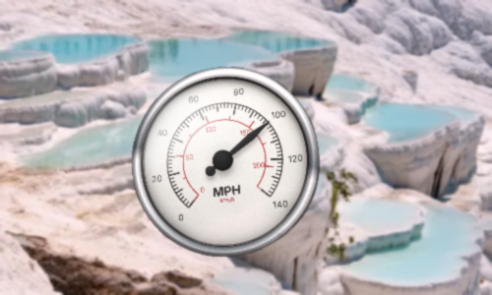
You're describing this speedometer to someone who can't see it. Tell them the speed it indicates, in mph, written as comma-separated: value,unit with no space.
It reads 100,mph
